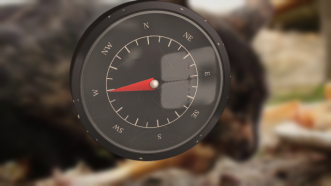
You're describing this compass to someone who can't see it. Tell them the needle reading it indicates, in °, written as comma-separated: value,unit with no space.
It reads 270,°
